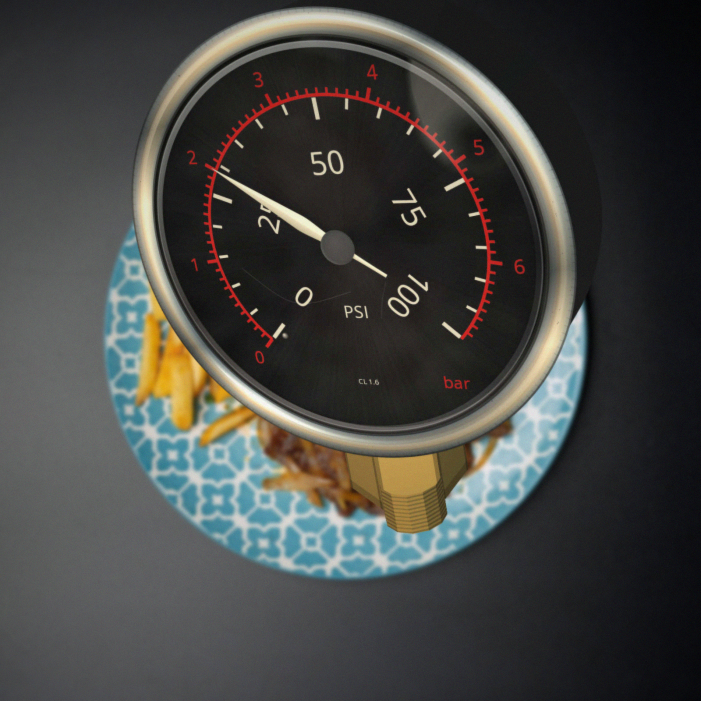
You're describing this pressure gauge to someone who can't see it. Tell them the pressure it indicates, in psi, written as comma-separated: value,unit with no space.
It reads 30,psi
